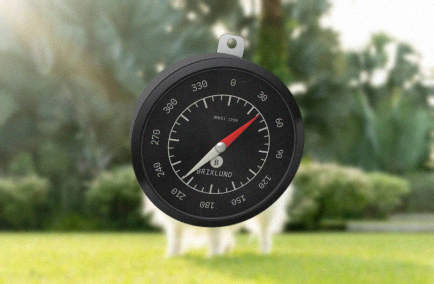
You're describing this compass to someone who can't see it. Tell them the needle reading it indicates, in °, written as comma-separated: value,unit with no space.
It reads 40,°
